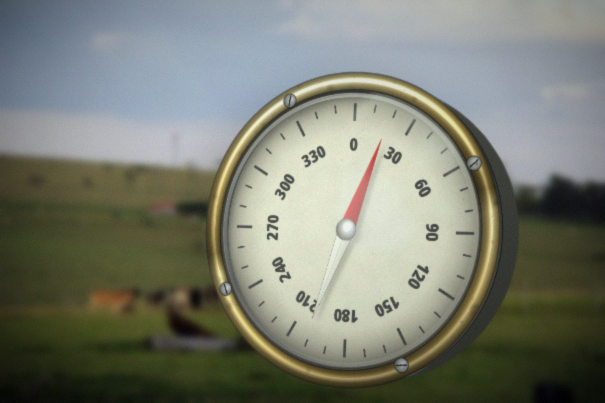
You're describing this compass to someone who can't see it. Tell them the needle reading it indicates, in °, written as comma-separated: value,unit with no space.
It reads 20,°
